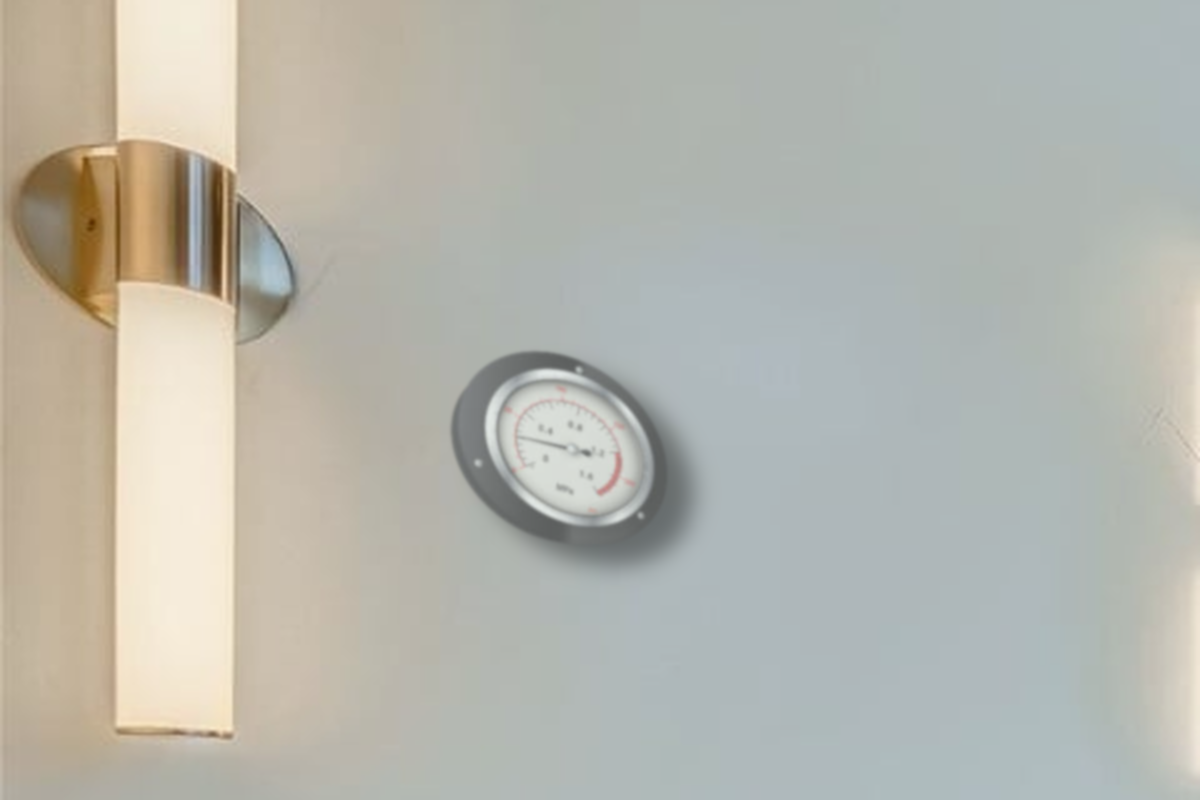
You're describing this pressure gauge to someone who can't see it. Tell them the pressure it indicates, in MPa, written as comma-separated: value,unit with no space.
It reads 0.2,MPa
